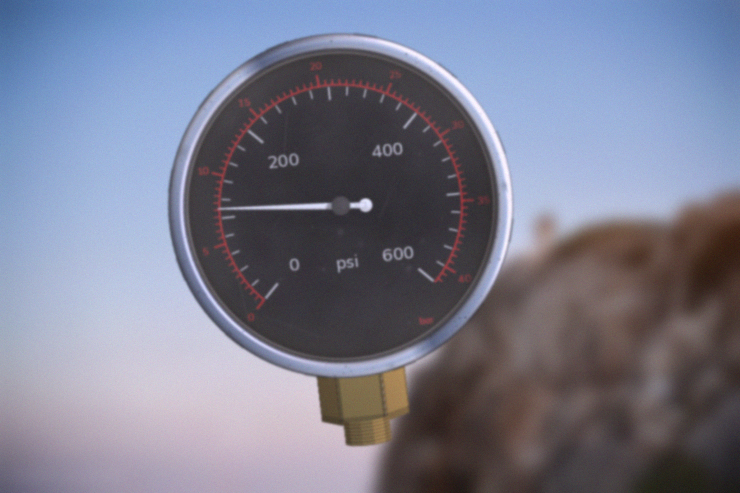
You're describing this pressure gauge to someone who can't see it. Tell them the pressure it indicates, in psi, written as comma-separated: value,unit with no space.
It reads 110,psi
